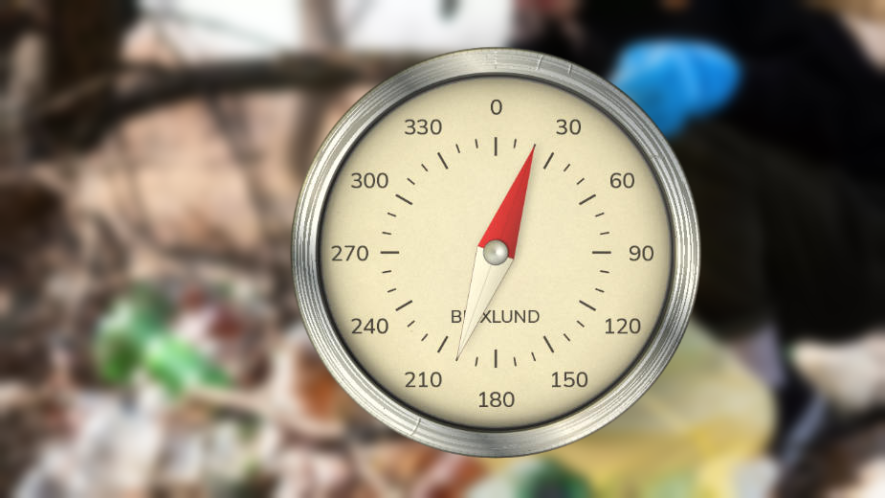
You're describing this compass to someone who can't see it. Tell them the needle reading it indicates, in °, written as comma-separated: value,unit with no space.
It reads 20,°
